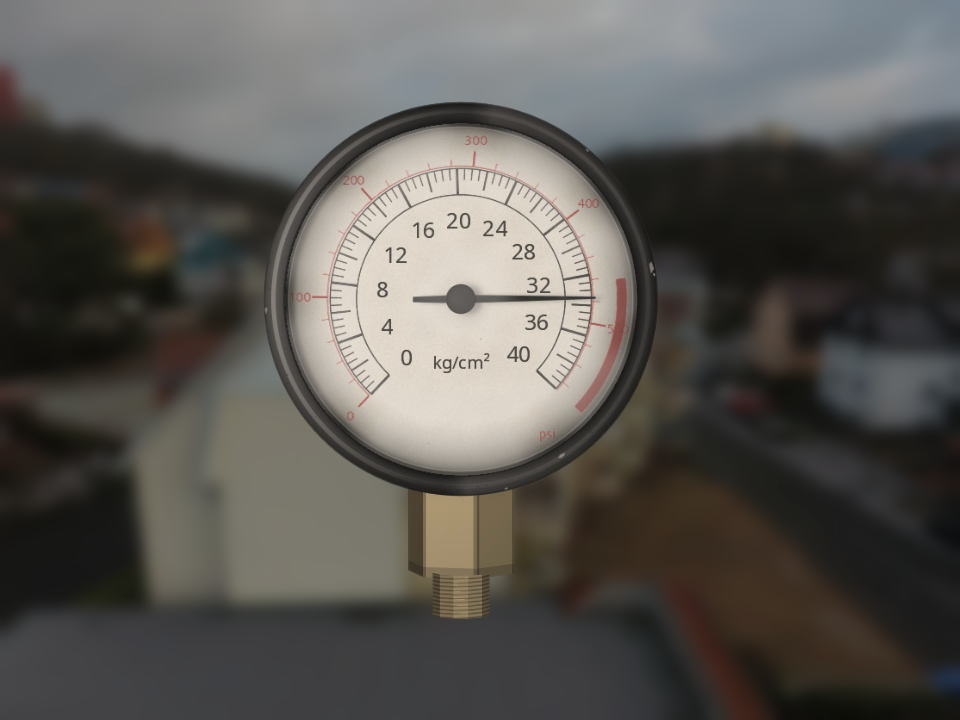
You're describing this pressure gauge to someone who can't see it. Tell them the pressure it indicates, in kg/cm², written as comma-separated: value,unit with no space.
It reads 33.5,kg/cm²
